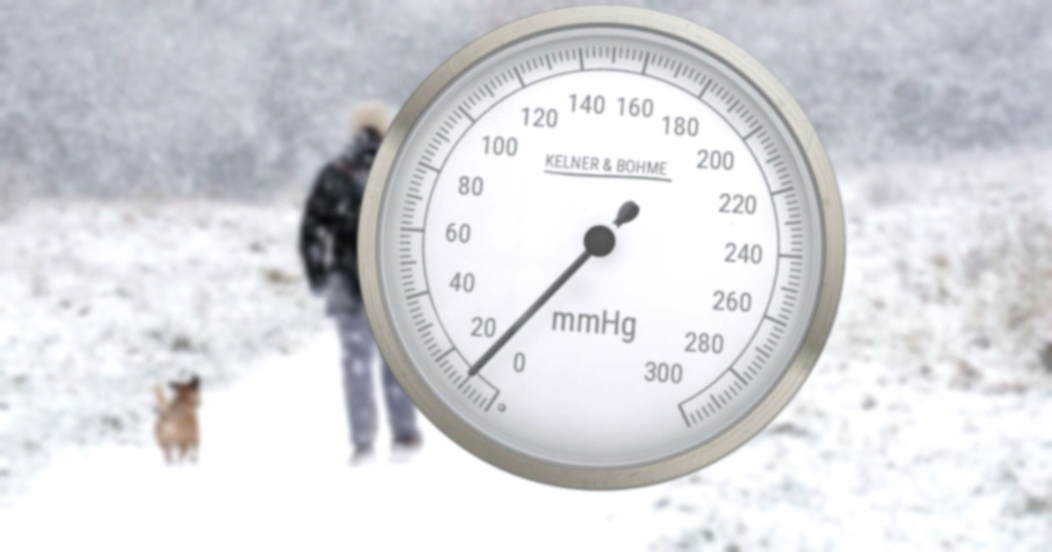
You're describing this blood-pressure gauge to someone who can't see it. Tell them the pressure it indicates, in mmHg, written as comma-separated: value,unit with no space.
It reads 10,mmHg
